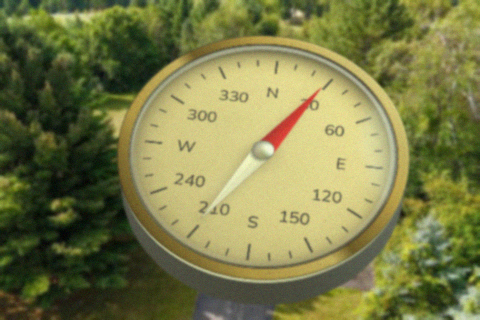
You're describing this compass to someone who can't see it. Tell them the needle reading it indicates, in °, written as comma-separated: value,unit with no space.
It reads 30,°
